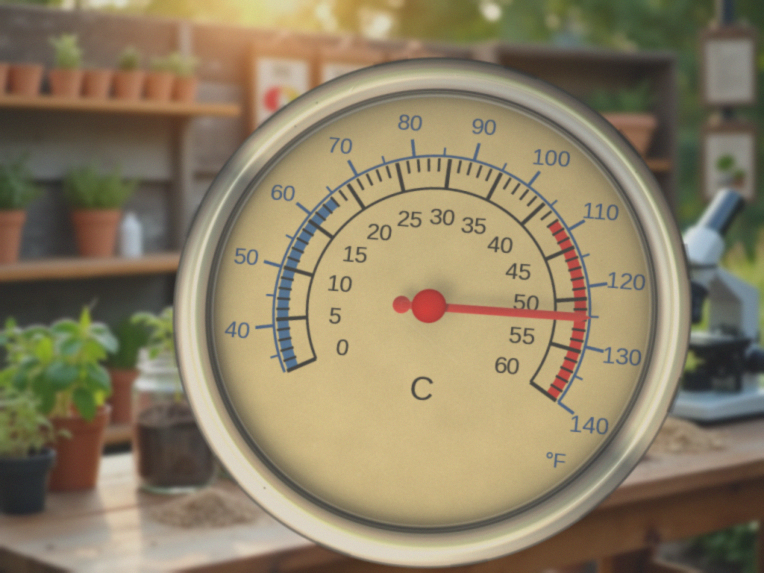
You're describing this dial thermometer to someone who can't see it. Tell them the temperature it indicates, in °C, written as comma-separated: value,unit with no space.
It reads 52,°C
